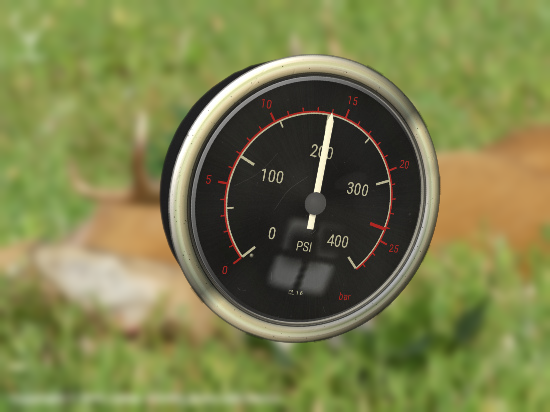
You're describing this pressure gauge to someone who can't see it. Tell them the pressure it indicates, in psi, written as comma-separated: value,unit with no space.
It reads 200,psi
